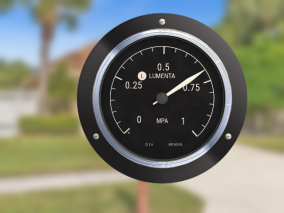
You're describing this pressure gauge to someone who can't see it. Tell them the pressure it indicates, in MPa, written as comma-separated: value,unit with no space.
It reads 0.7,MPa
